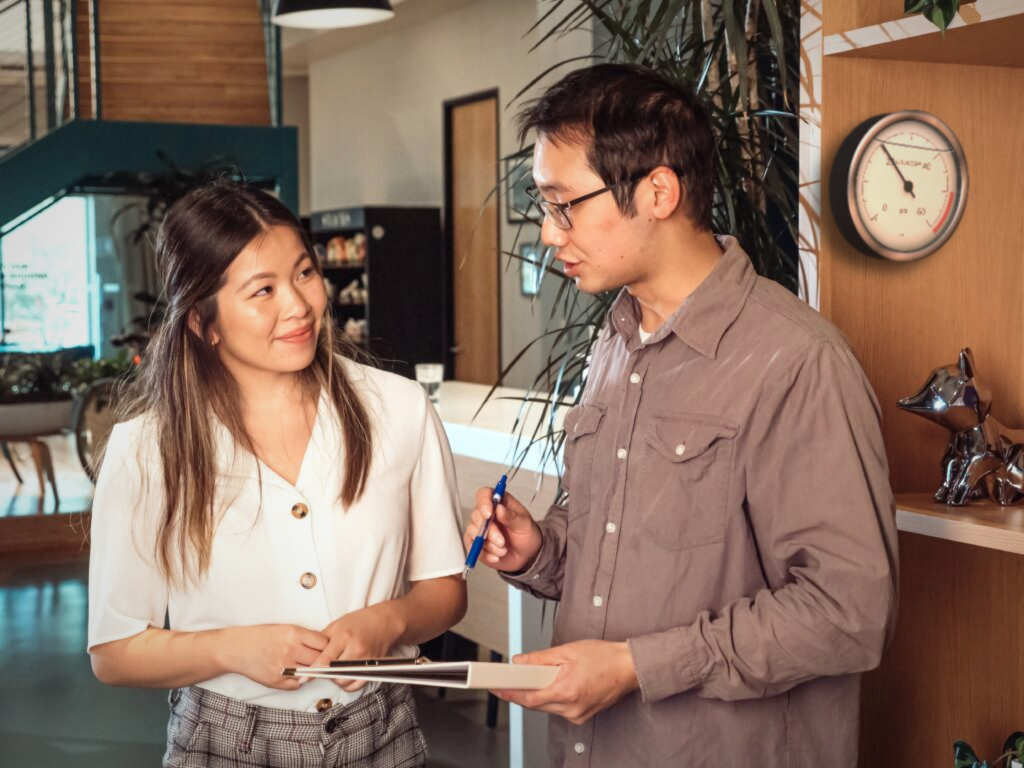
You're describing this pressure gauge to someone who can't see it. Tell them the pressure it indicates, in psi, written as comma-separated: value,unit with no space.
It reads 20,psi
